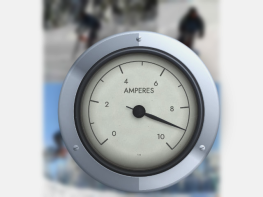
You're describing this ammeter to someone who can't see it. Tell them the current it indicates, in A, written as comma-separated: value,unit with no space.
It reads 9,A
